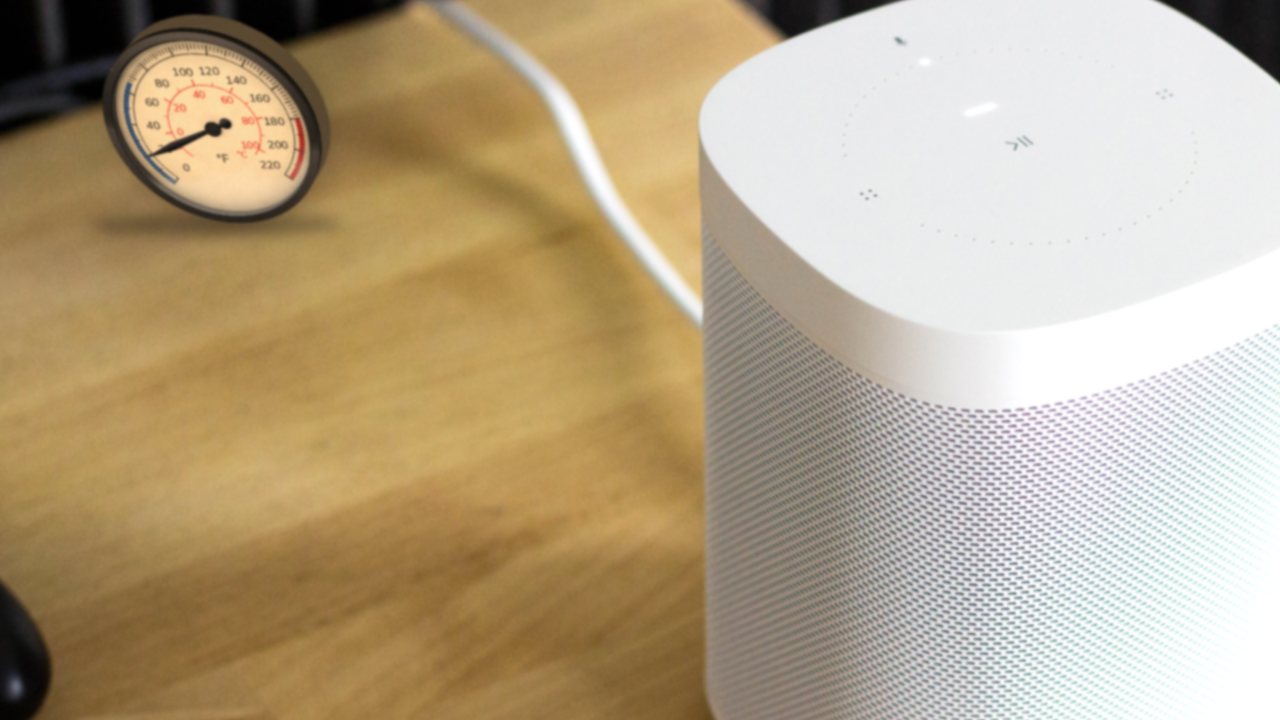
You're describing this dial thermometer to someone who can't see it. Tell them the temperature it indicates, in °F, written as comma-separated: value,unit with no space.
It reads 20,°F
